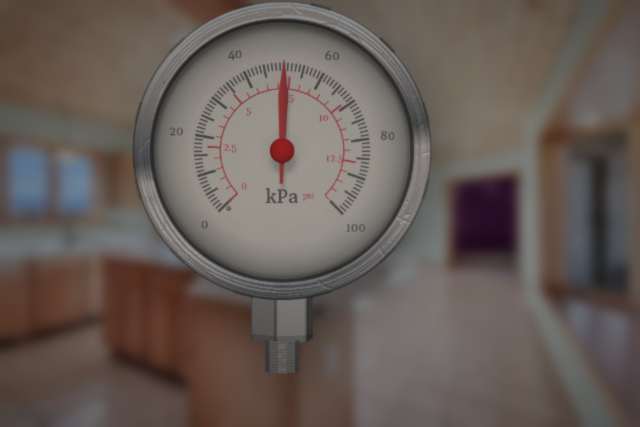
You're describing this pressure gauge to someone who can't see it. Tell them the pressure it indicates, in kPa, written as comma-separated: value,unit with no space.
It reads 50,kPa
